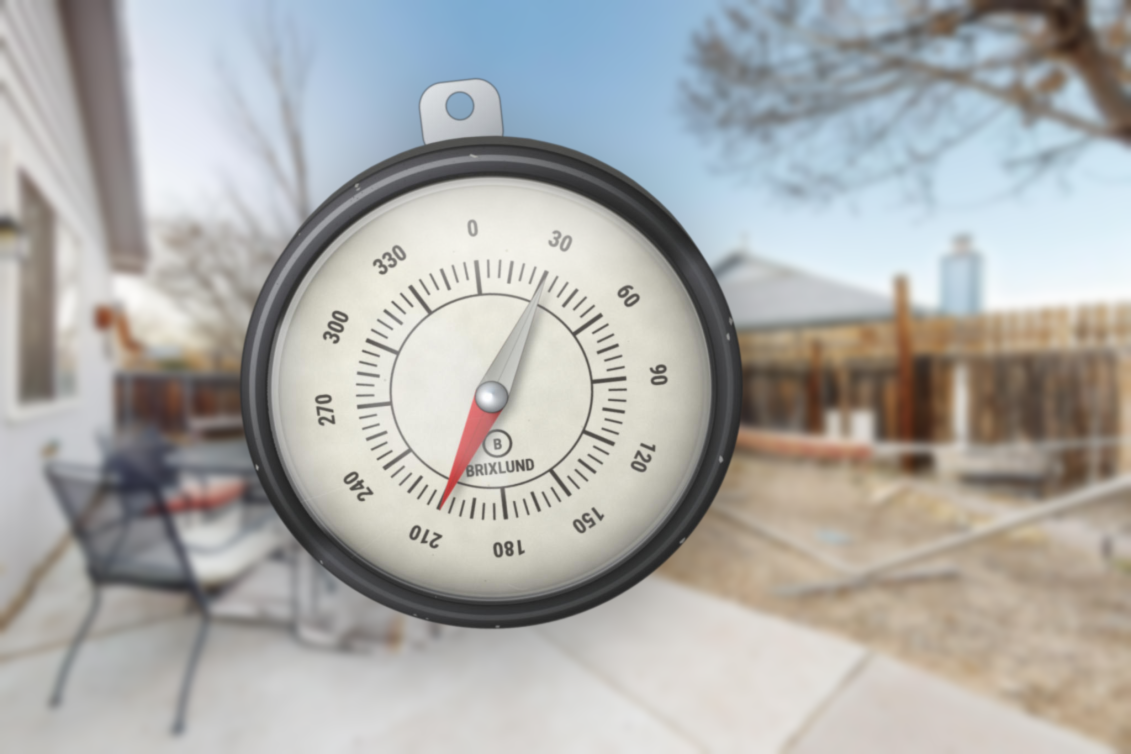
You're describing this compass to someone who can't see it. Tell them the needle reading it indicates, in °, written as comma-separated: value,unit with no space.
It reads 210,°
